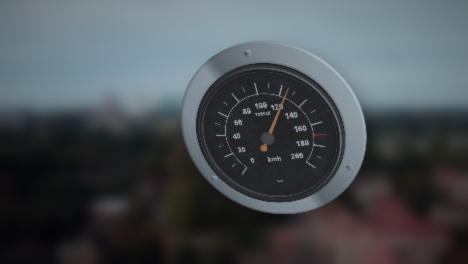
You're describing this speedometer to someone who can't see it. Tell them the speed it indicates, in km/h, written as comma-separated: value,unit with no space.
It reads 125,km/h
